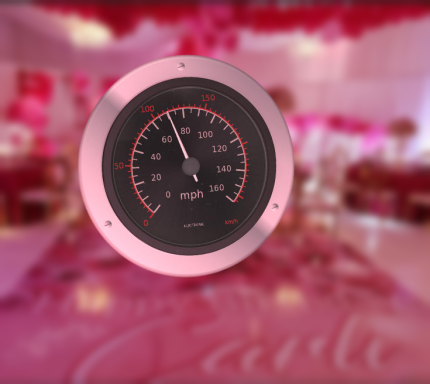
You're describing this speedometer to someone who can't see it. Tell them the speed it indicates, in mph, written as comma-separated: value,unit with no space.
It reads 70,mph
